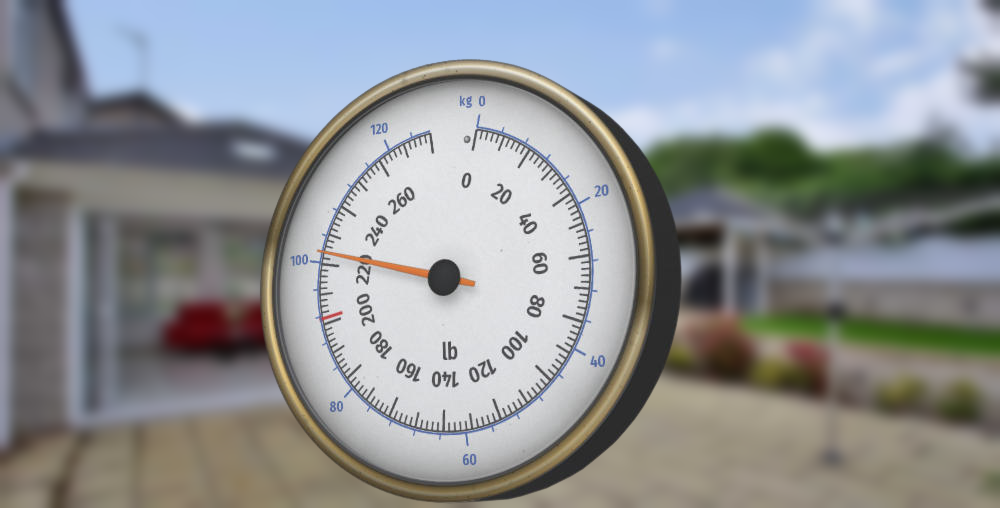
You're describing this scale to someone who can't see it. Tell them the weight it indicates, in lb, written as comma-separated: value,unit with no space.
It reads 224,lb
